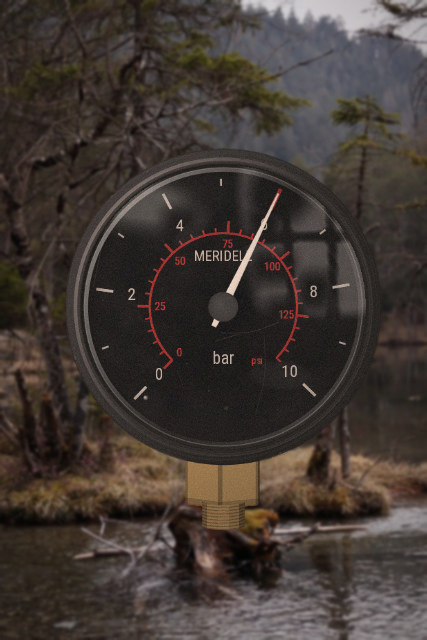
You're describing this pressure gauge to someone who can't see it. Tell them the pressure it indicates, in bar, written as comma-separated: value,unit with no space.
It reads 6,bar
